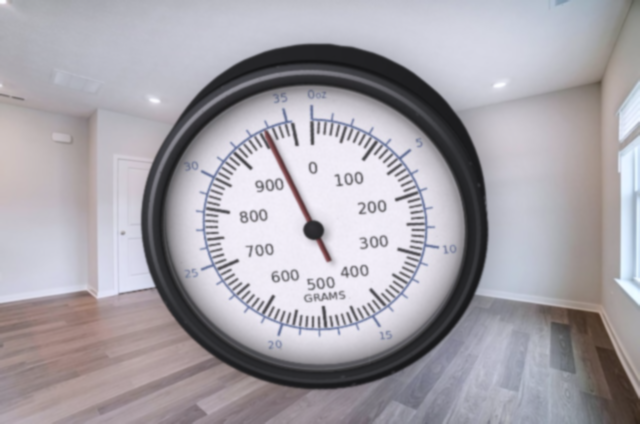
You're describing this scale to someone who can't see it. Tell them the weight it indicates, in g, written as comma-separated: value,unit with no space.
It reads 960,g
